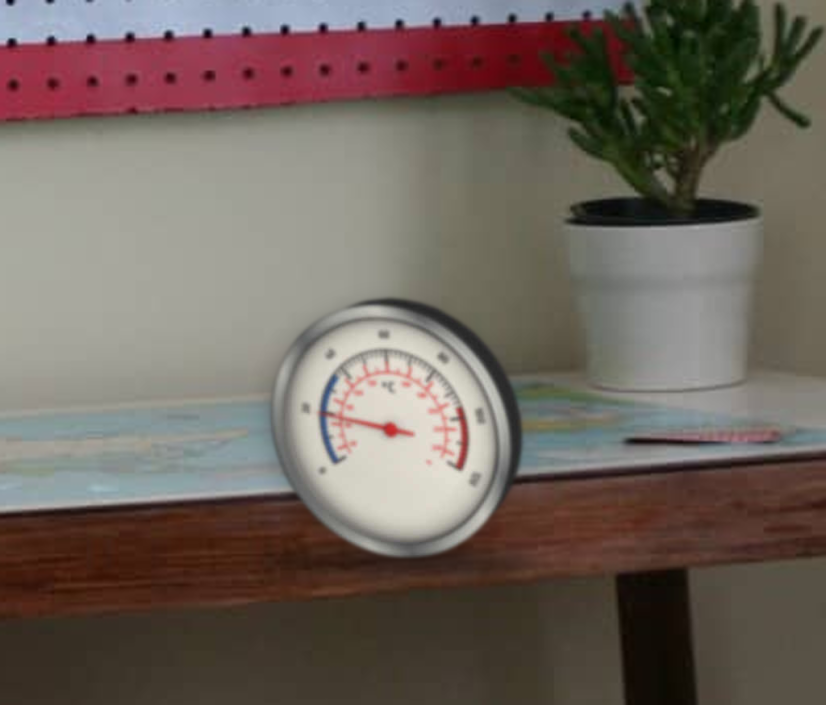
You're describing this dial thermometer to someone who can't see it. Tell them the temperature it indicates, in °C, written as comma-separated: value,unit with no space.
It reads 20,°C
